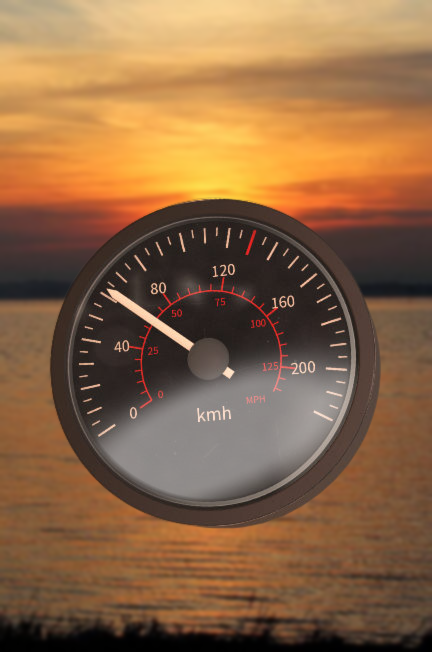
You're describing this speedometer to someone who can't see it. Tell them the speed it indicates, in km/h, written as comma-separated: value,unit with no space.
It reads 62.5,km/h
